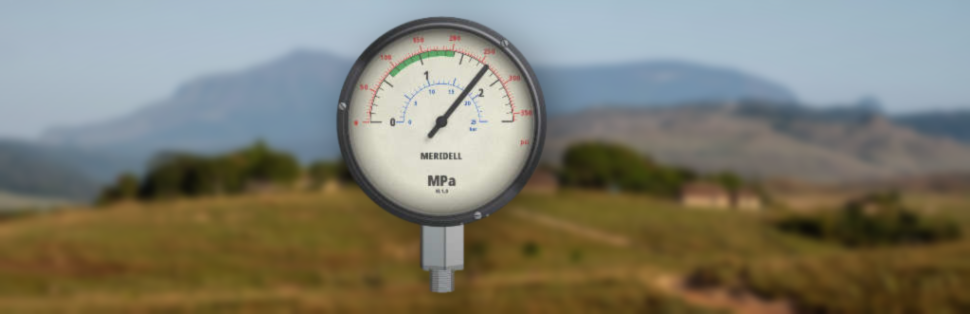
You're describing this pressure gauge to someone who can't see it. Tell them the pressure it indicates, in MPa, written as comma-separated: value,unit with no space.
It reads 1.8,MPa
